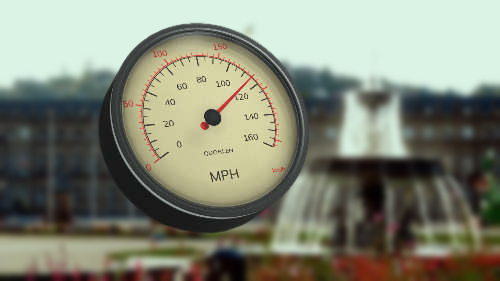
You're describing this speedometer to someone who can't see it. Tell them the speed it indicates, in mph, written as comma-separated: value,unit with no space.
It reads 115,mph
